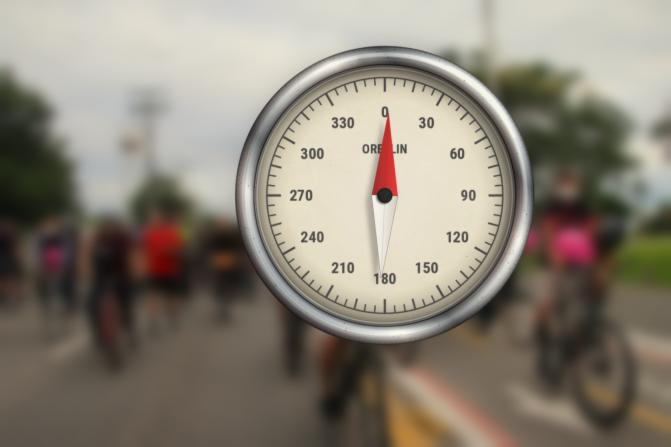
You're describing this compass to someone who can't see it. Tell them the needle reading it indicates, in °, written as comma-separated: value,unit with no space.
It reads 2.5,°
